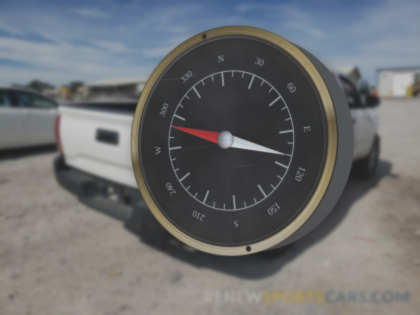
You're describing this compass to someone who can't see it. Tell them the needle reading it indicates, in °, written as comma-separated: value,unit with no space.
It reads 290,°
